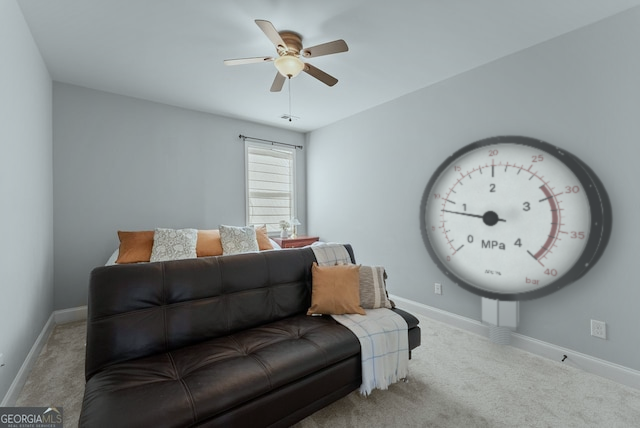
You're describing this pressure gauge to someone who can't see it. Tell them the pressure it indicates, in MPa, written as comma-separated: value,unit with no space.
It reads 0.8,MPa
